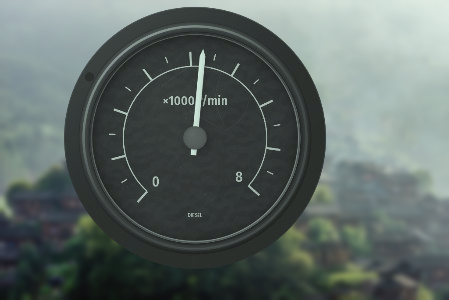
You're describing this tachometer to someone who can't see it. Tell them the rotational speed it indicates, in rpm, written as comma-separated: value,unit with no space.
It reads 4250,rpm
